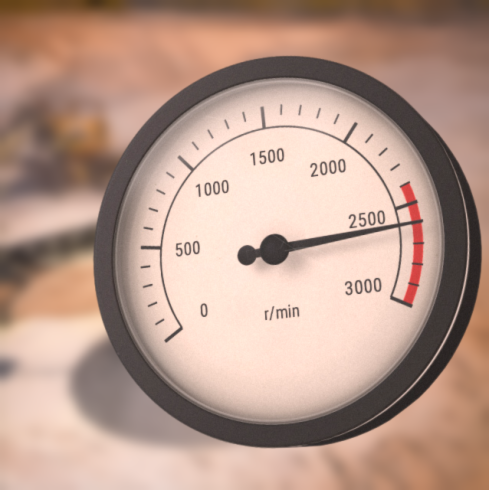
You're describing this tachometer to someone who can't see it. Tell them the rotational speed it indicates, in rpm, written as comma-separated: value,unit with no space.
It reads 2600,rpm
